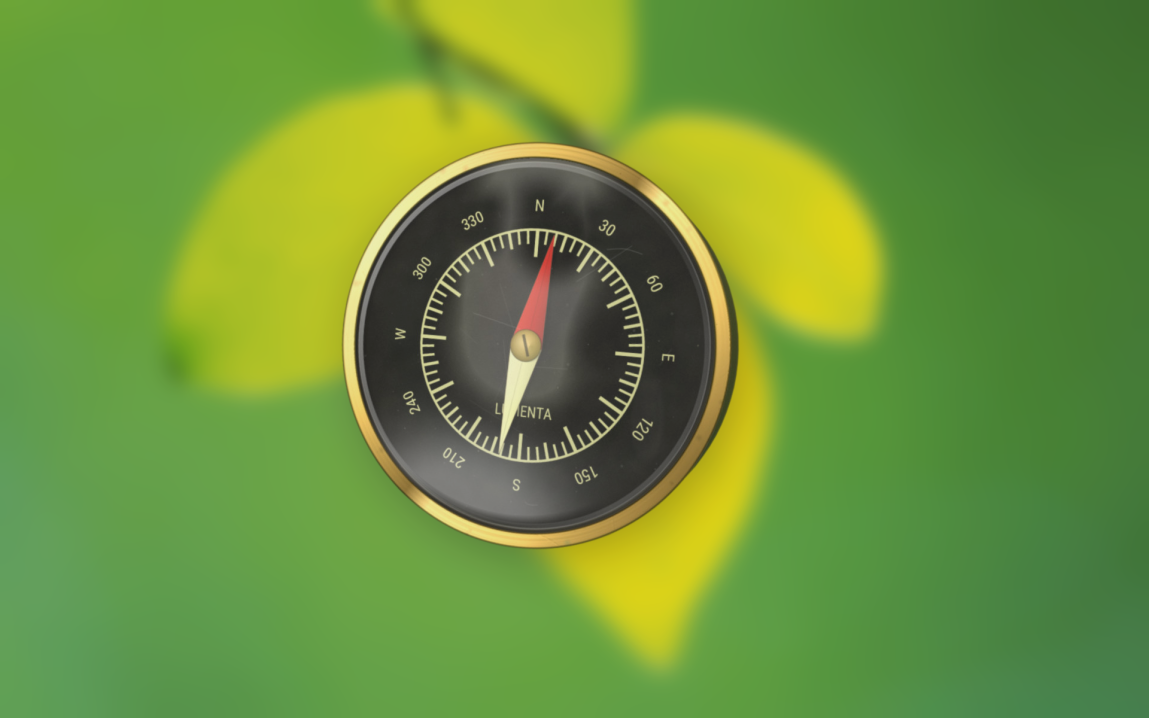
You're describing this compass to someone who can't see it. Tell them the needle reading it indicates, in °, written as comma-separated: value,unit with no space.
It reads 10,°
